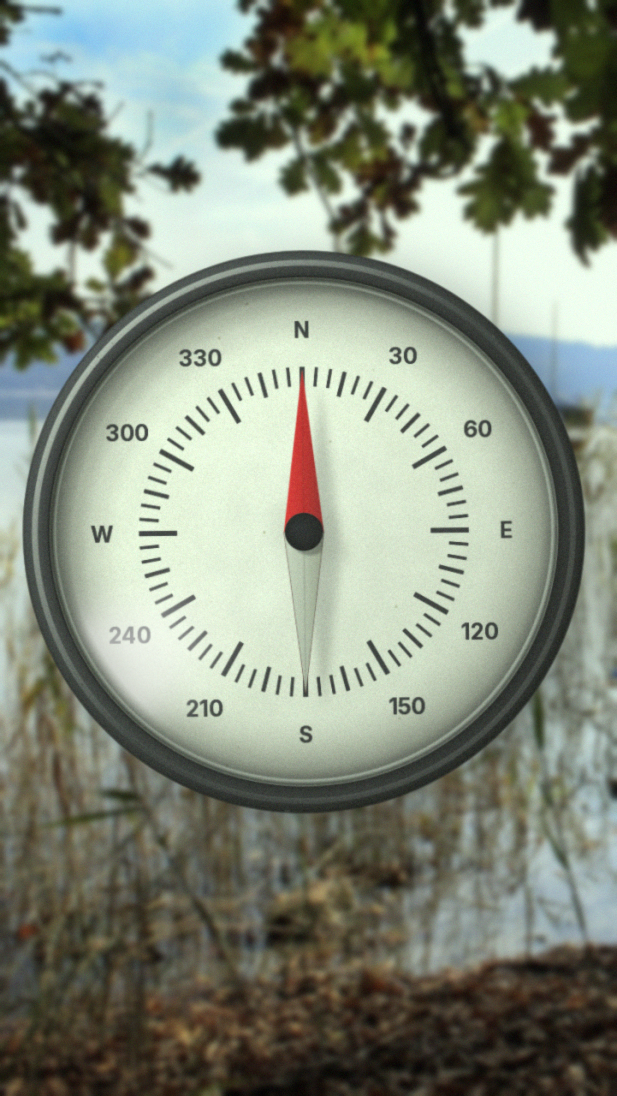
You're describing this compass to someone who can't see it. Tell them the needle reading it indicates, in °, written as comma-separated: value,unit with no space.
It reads 0,°
